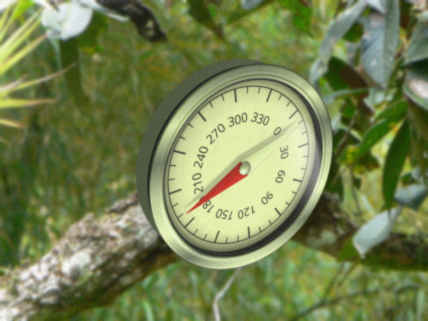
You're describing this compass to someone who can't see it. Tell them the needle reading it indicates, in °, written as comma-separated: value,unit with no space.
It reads 190,°
